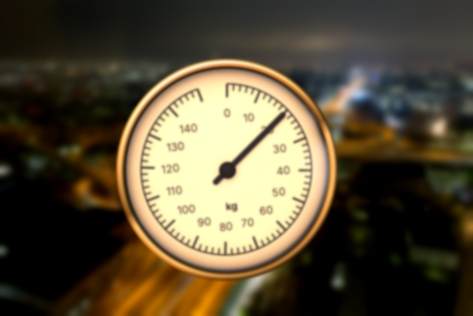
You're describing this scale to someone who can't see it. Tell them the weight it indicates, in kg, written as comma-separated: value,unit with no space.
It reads 20,kg
